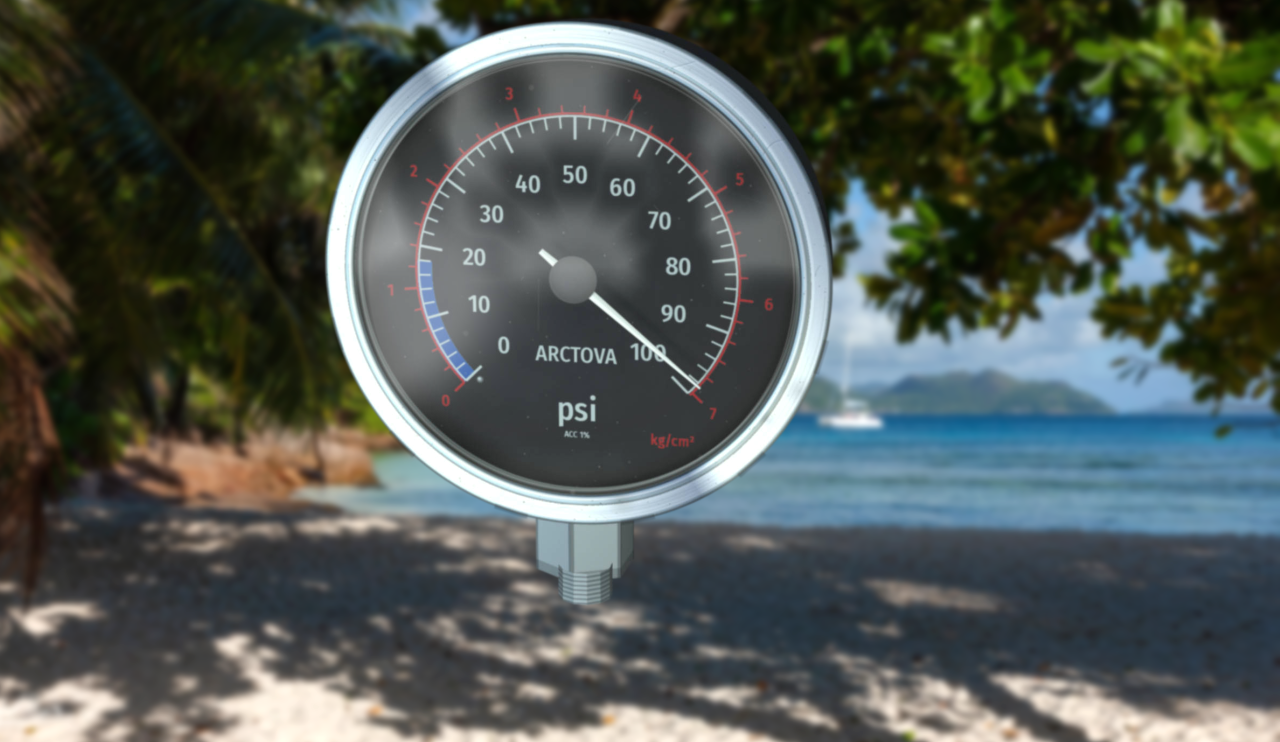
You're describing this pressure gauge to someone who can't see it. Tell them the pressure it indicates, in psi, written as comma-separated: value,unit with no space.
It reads 98,psi
